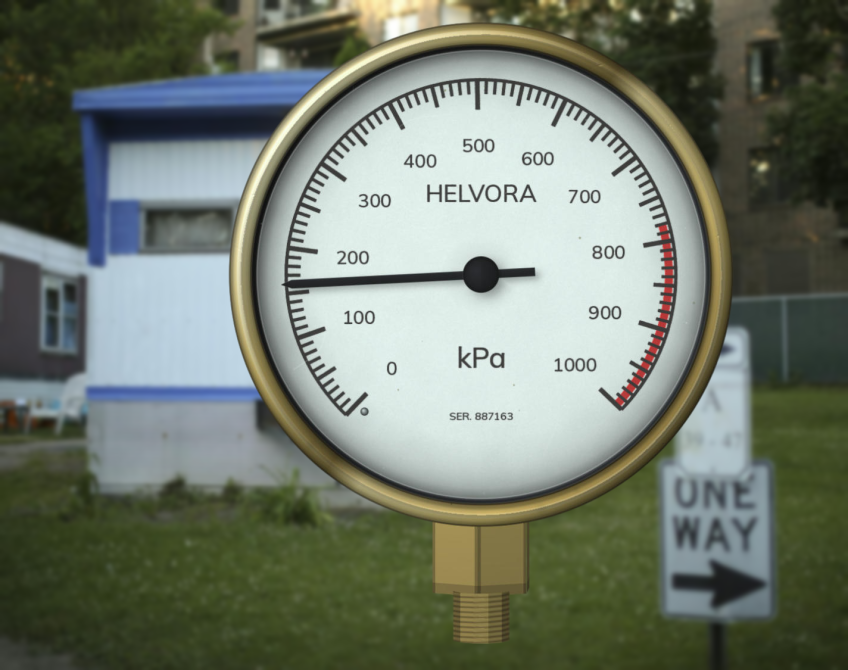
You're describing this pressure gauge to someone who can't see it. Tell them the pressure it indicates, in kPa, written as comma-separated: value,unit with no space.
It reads 160,kPa
